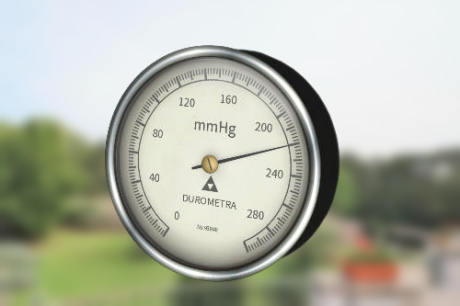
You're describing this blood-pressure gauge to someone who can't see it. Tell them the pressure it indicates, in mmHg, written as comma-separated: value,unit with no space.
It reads 220,mmHg
